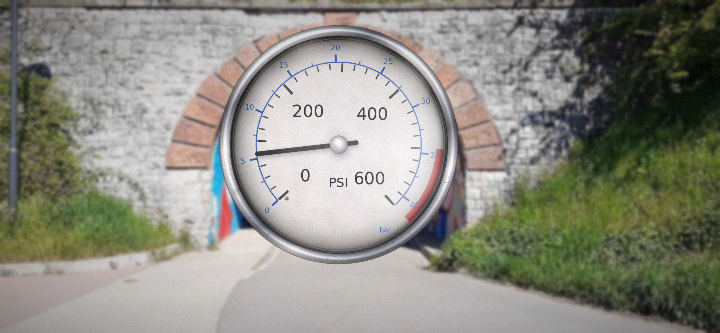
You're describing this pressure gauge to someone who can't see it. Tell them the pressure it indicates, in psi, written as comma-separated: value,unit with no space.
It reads 80,psi
